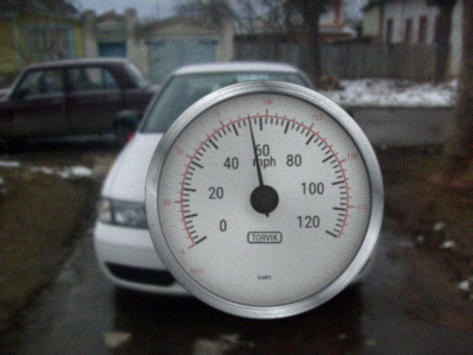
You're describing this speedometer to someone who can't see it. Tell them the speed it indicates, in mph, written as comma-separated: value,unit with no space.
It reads 56,mph
